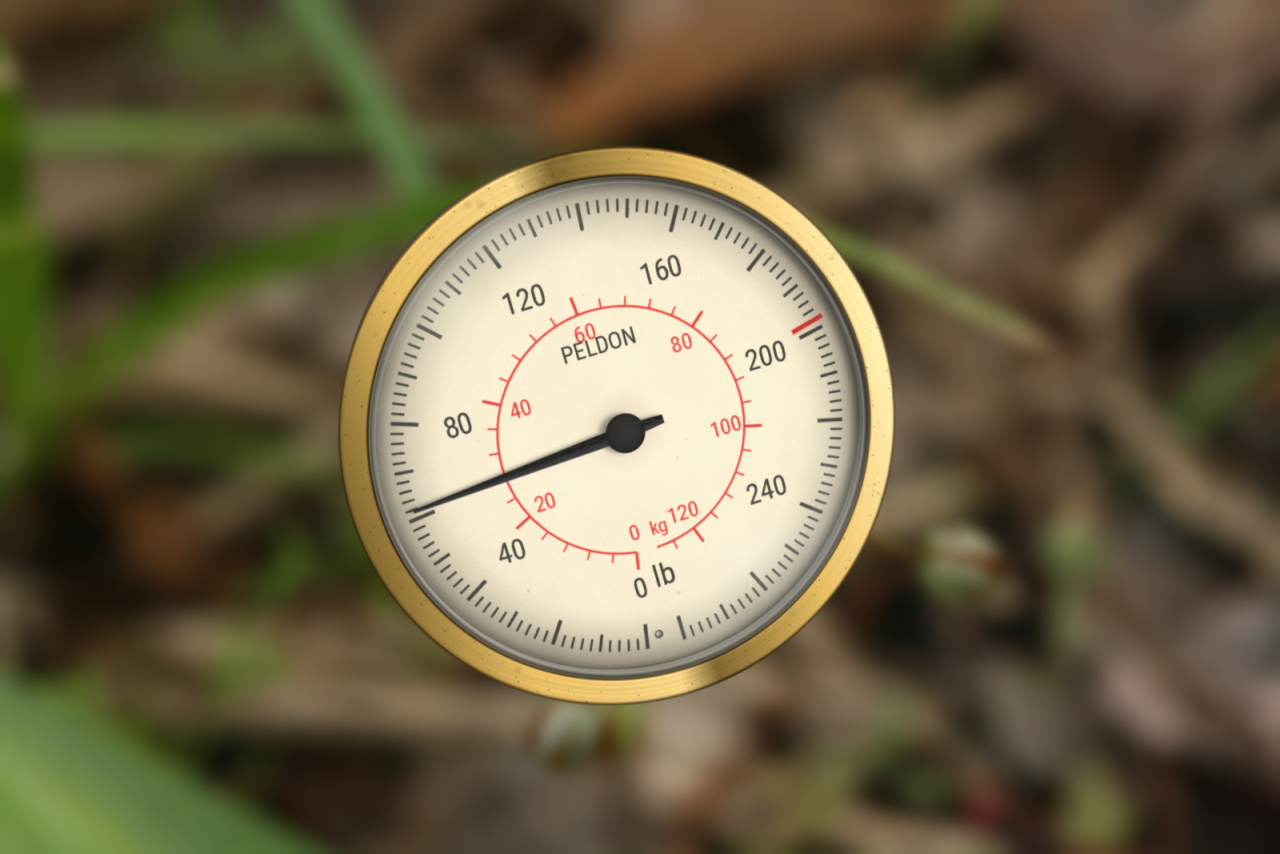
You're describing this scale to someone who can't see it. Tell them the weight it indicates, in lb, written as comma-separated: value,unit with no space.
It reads 62,lb
